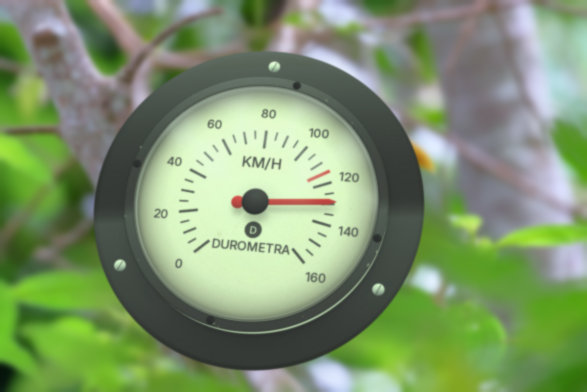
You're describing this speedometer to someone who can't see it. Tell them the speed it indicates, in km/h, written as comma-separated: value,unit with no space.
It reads 130,km/h
